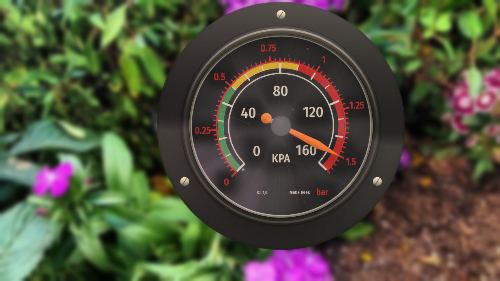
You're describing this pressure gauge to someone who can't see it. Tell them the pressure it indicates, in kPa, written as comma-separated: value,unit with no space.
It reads 150,kPa
